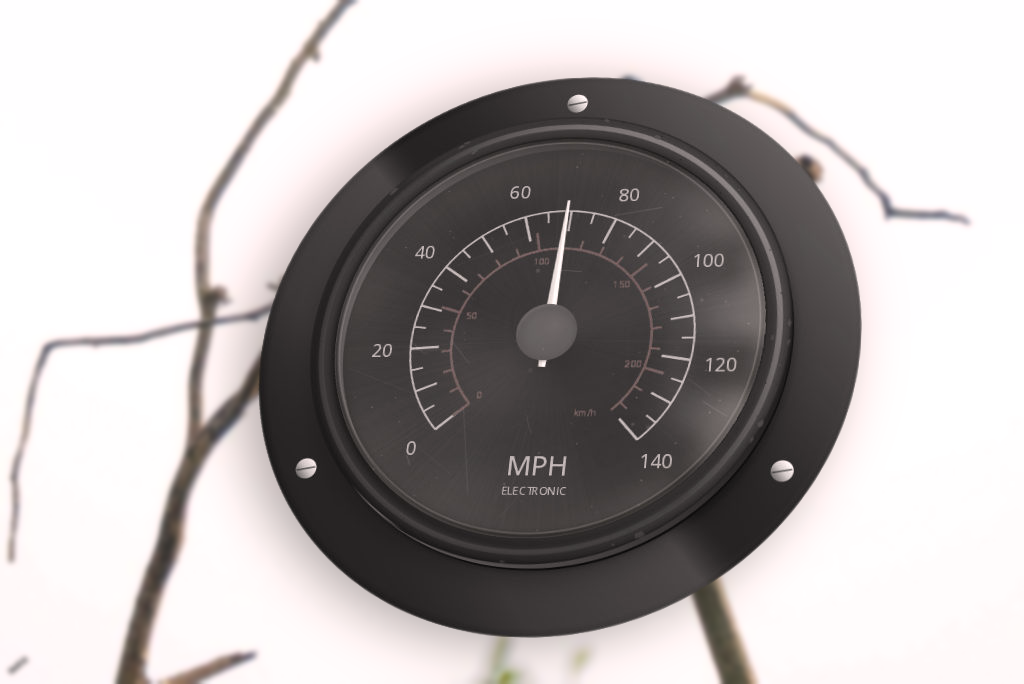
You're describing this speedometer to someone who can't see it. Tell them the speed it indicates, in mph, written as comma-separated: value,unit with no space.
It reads 70,mph
